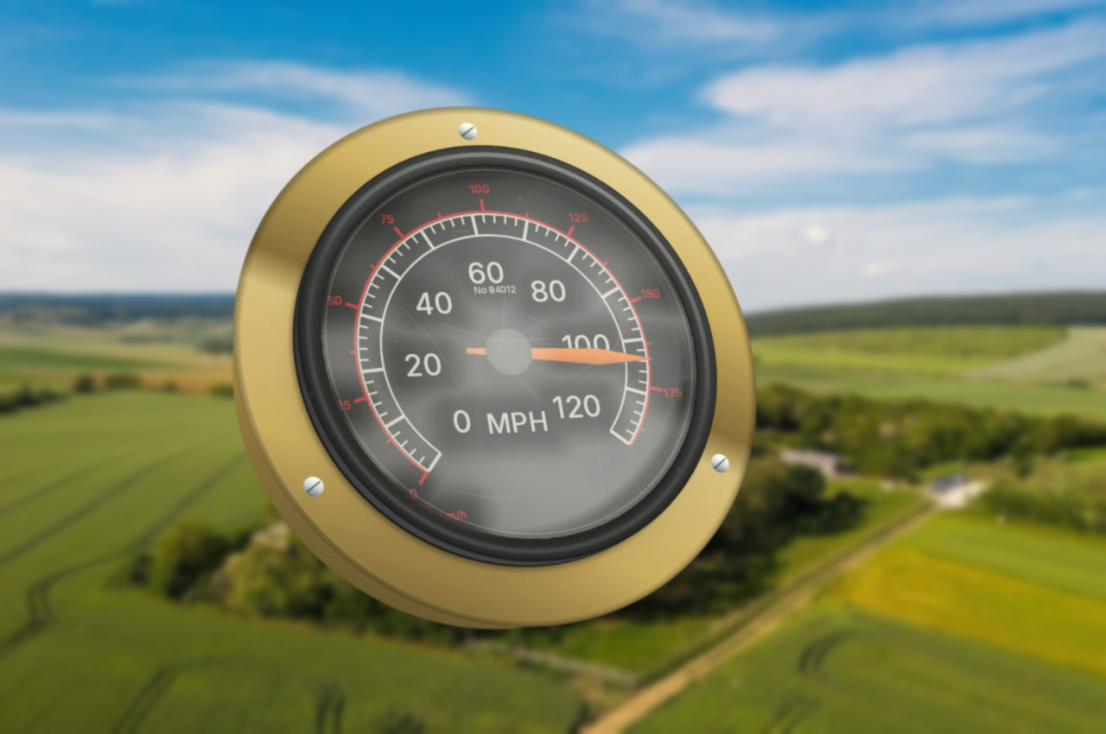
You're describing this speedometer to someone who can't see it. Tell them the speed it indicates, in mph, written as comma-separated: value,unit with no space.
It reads 104,mph
